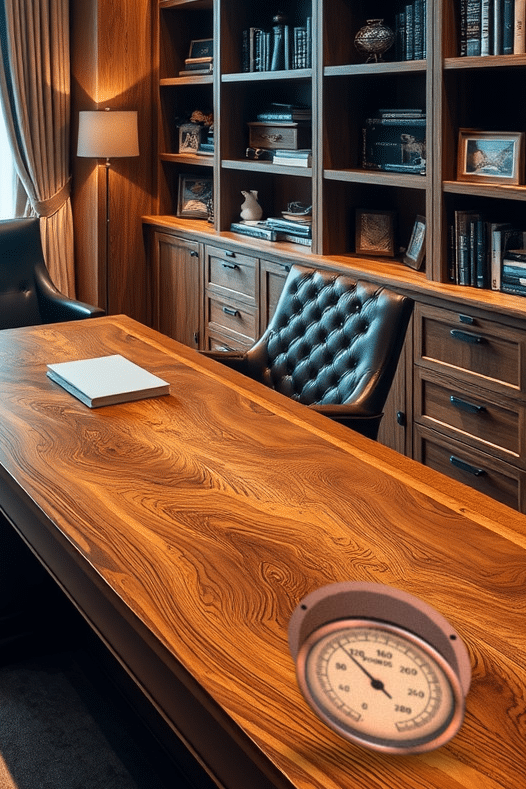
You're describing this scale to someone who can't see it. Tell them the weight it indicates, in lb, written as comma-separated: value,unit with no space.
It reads 110,lb
